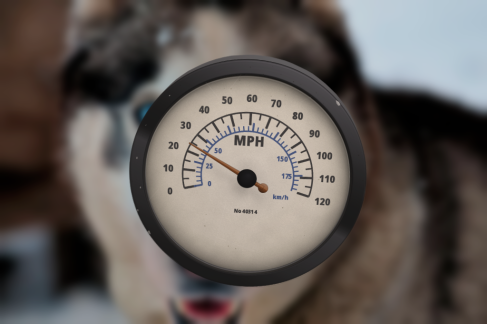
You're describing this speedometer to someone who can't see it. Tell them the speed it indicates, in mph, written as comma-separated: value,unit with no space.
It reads 25,mph
